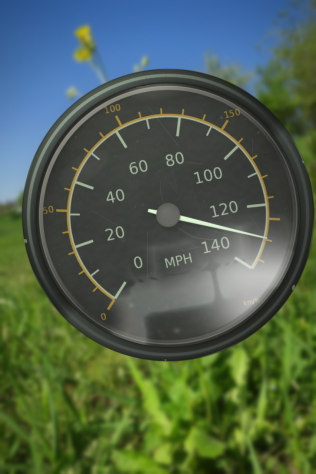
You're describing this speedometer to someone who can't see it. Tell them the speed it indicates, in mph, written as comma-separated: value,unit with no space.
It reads 130,mph
